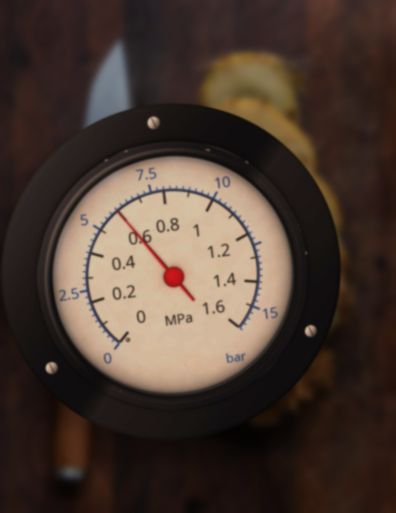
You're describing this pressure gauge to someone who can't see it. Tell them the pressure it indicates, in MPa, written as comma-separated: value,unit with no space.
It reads 0.6,MPa
